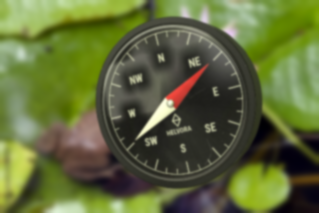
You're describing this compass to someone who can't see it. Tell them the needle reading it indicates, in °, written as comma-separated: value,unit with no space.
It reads 60,°
